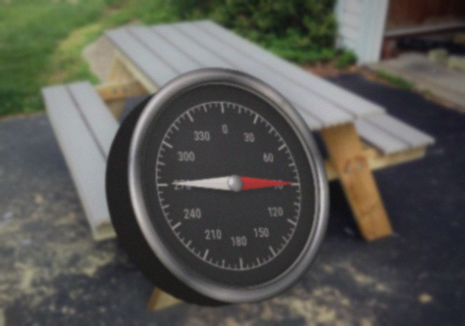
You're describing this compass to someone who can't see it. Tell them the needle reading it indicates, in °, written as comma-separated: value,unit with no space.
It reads 90,°
